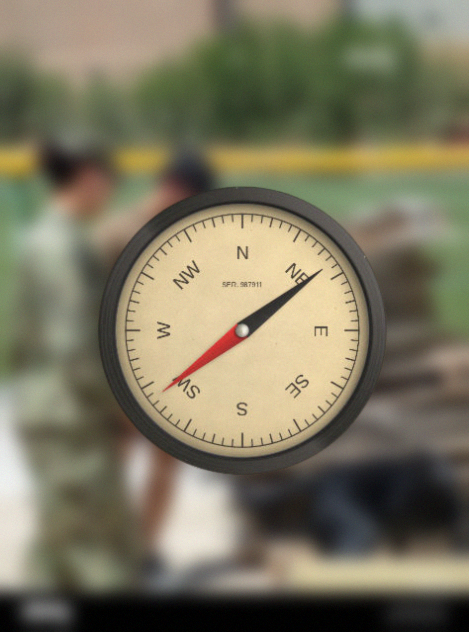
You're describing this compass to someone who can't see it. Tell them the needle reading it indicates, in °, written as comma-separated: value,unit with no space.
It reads 232.5,°
